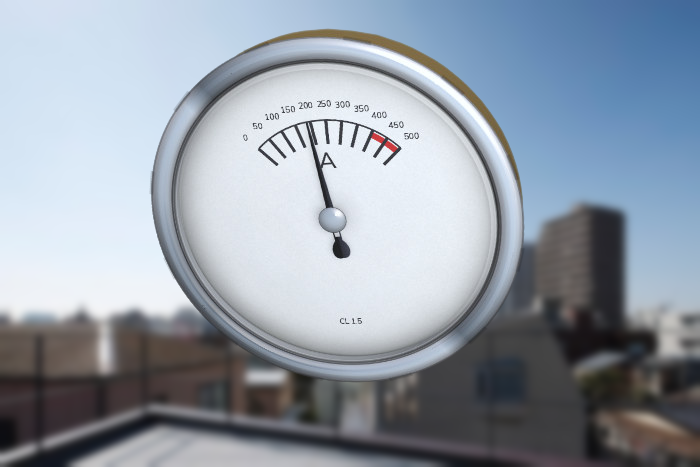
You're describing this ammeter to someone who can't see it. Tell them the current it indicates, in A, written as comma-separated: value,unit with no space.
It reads 200,A
